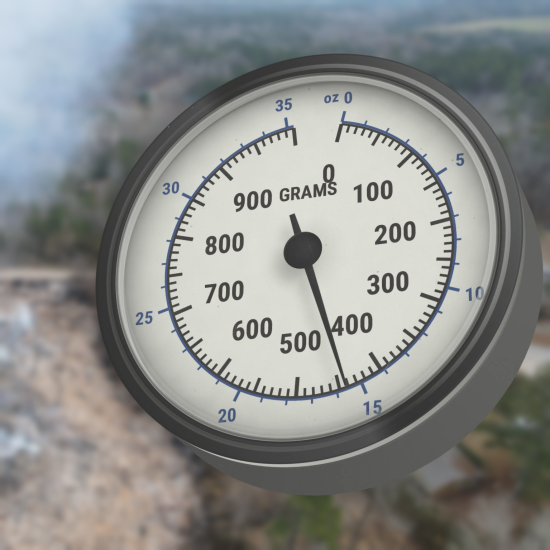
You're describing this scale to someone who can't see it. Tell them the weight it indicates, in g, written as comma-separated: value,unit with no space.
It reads 440,g
